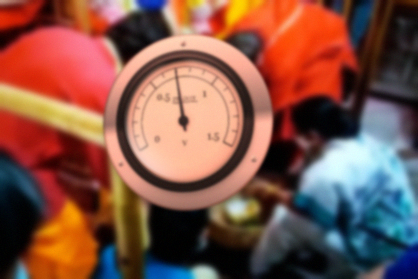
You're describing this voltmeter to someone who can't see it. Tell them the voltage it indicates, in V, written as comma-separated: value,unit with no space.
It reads 0.7,V
